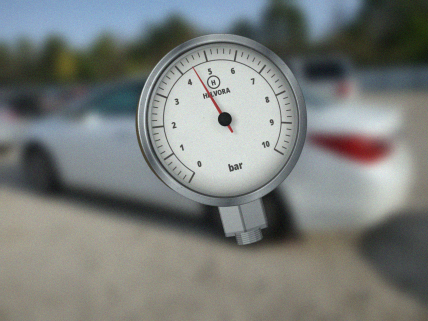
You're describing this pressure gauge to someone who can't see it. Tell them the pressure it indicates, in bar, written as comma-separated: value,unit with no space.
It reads 4.4,bar
